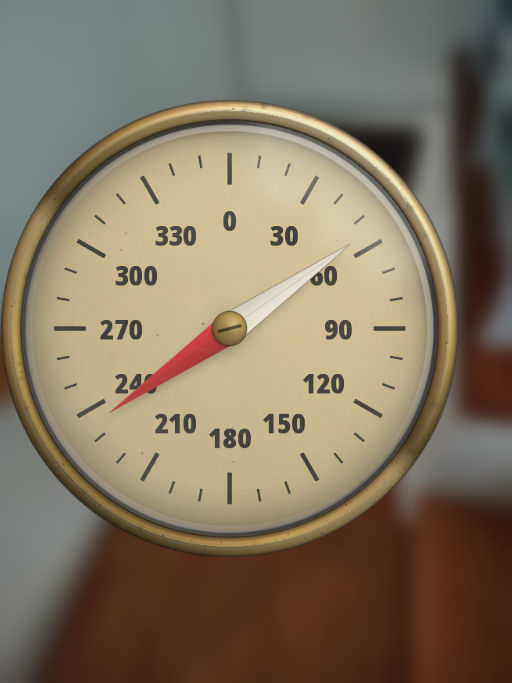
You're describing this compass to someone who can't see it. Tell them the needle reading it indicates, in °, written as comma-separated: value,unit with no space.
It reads 235,°
